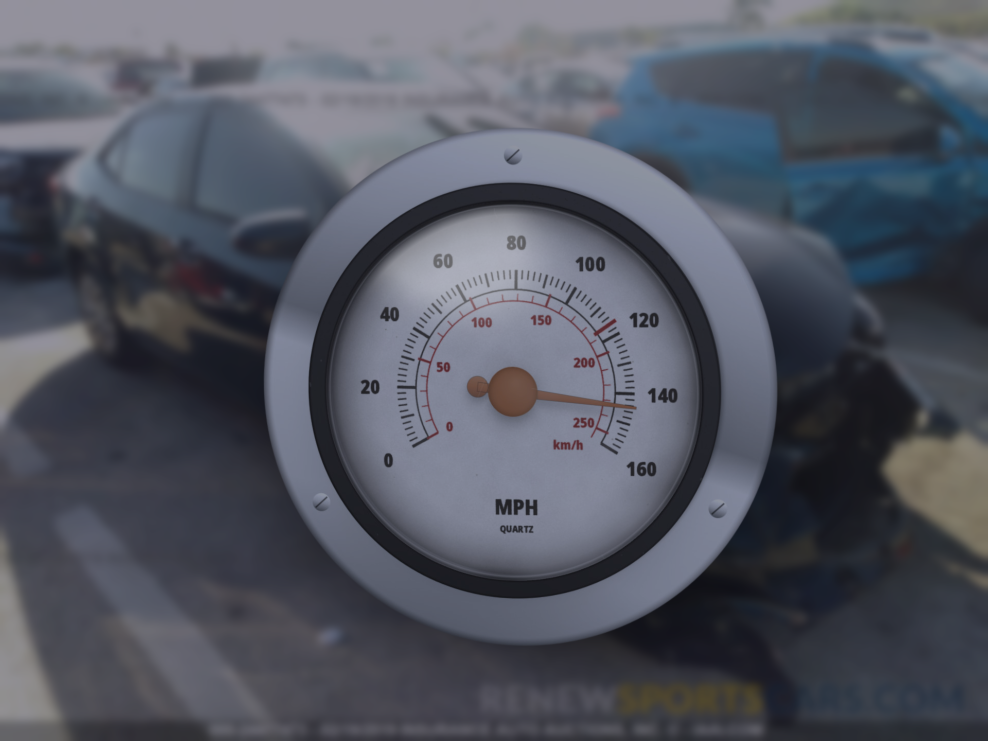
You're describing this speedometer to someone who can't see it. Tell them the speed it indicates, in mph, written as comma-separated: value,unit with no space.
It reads 144,mph
